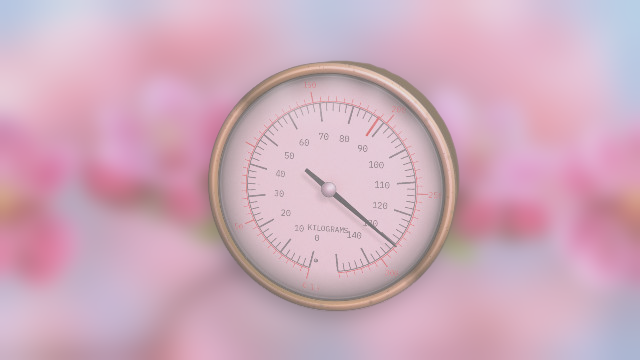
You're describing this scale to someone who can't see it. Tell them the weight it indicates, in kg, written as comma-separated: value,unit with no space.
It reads 130,kg
